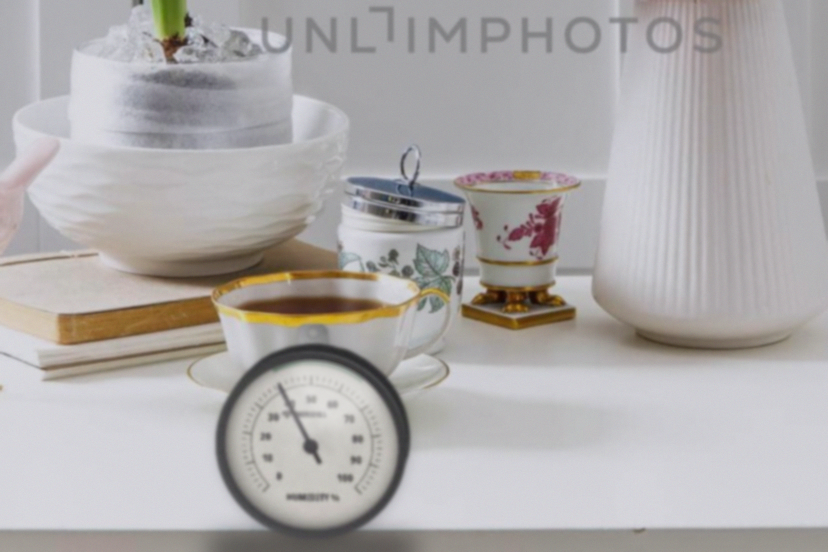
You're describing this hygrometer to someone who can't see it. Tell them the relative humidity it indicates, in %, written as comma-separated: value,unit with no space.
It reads 40,%
